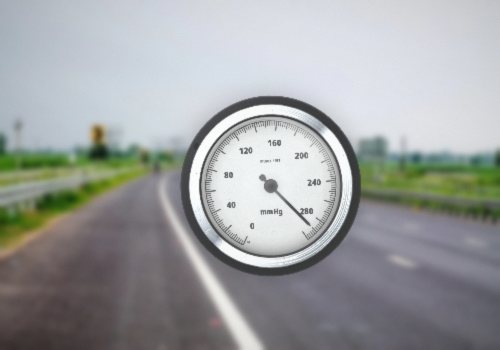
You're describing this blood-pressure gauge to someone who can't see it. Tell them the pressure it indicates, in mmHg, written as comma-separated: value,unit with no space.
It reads 290,mmHg
